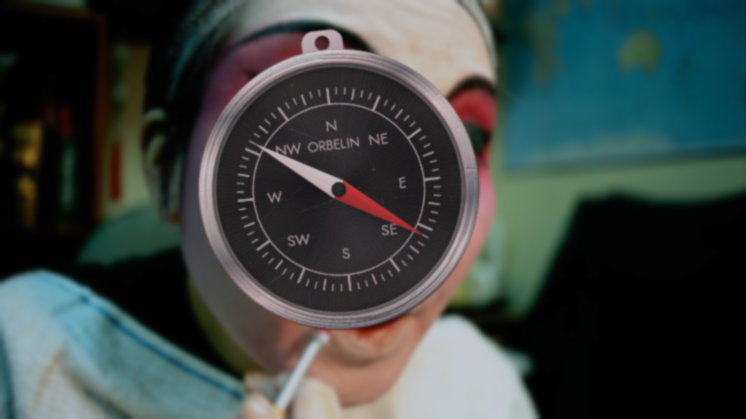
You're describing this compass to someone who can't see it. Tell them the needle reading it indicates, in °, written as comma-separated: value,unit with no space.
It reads 125,°
